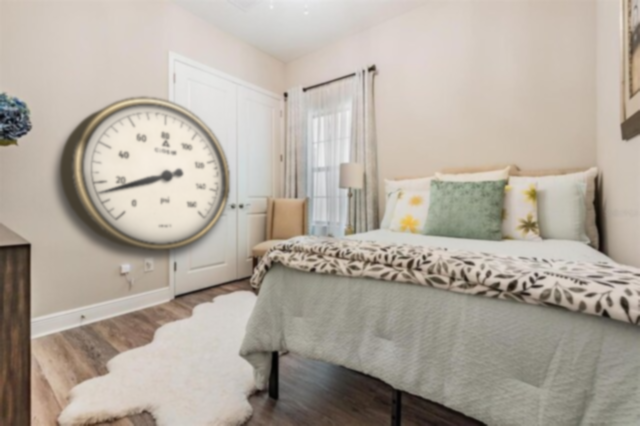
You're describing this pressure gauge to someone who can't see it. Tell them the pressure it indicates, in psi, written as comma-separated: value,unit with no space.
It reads 15,psi
